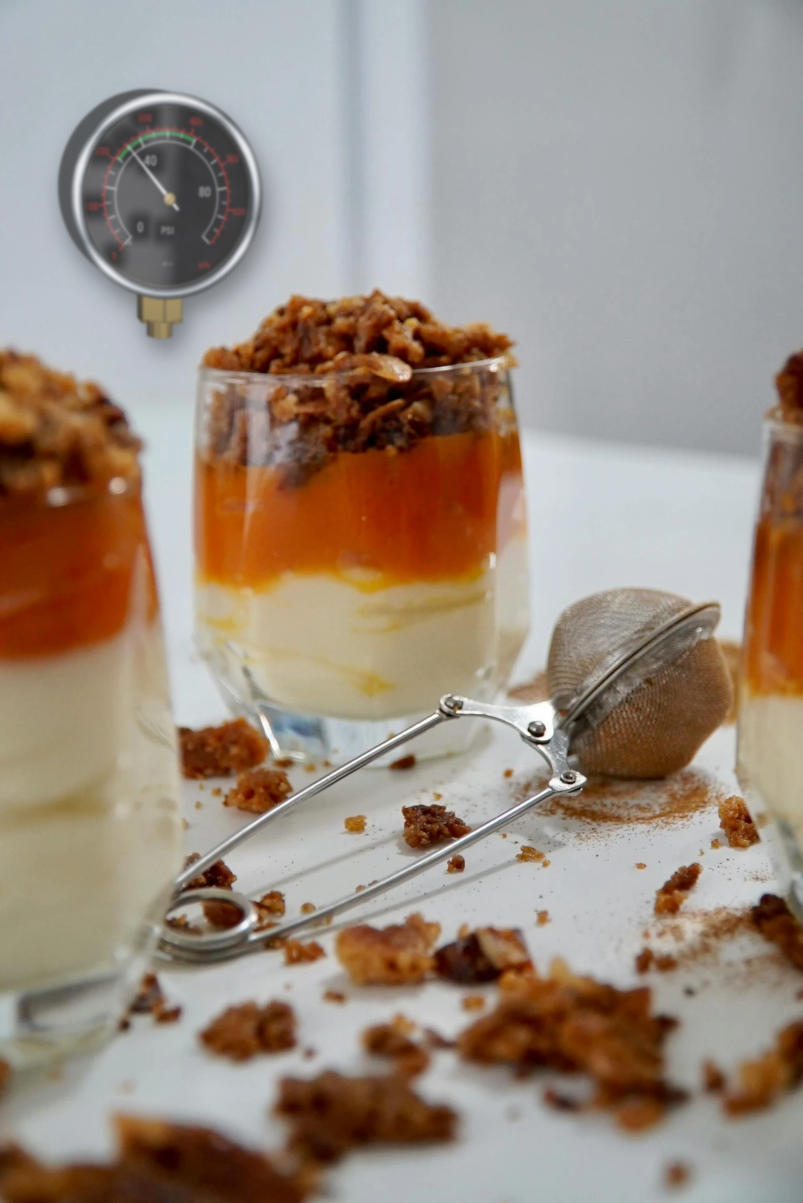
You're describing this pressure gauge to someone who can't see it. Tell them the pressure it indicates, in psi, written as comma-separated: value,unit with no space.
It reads 35,psi
